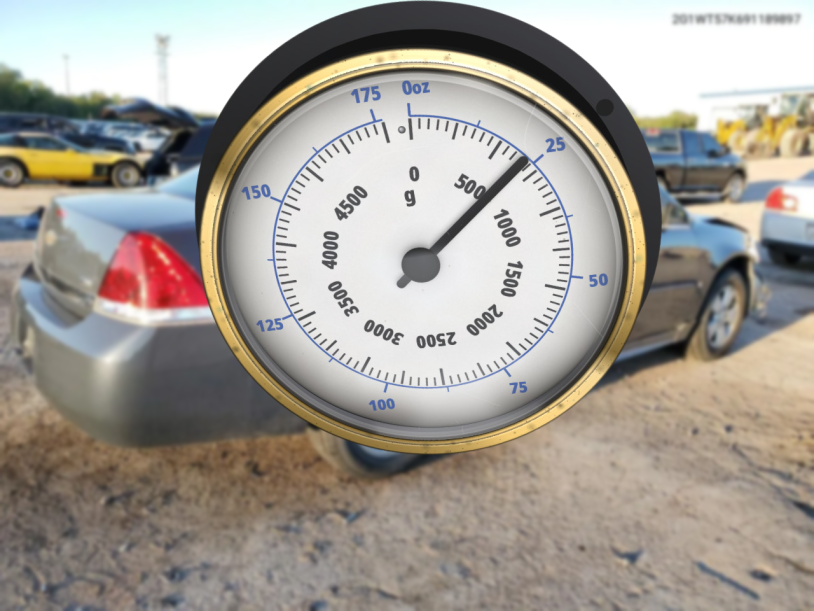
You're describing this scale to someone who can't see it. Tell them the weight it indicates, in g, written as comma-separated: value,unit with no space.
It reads 650,g
